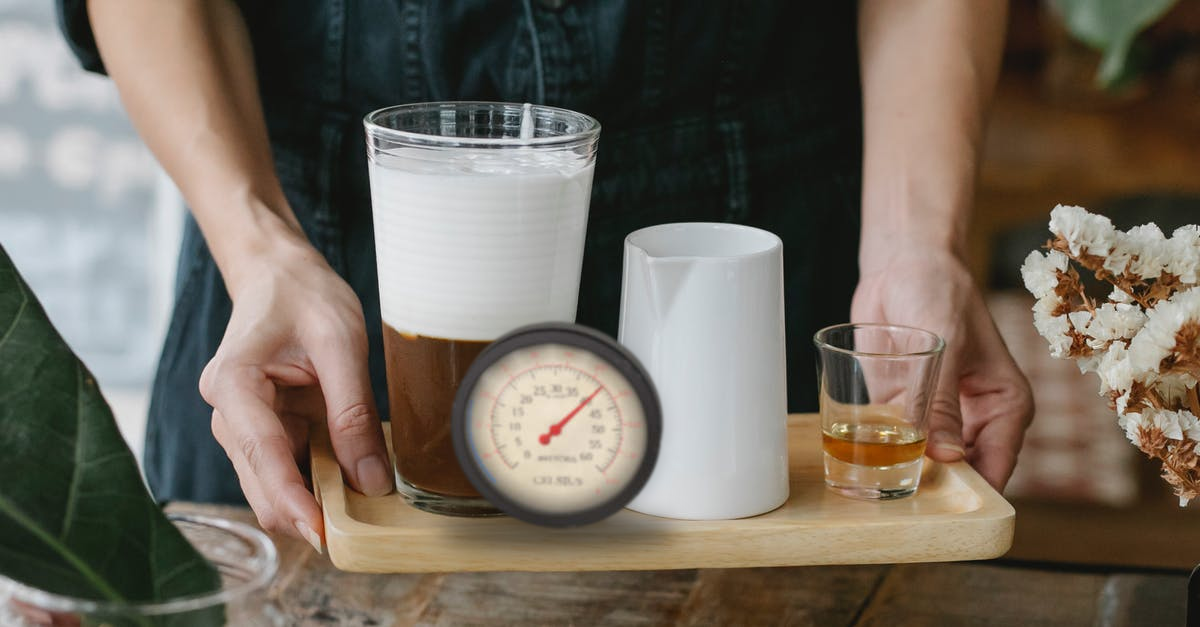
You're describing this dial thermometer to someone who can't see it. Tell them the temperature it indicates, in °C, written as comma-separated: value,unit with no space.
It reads 40,°C
